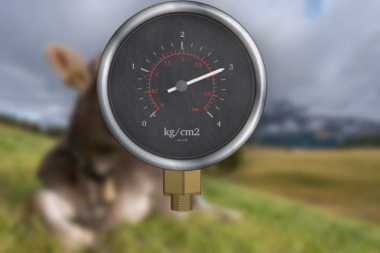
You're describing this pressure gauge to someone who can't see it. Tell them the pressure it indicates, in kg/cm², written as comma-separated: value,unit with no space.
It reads 3,kg/cm²
